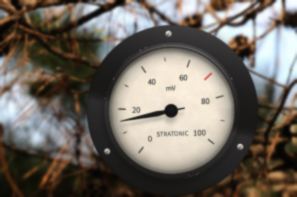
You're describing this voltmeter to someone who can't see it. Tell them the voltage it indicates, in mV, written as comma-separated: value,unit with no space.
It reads 15,mV
